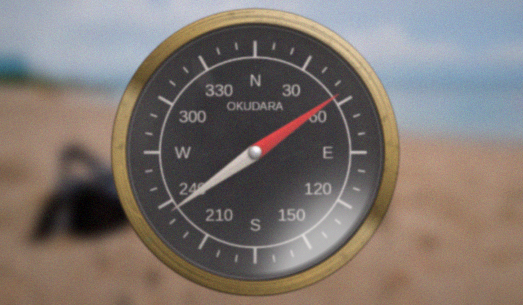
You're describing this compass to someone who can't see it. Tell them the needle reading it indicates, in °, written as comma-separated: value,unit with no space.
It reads 55,°
